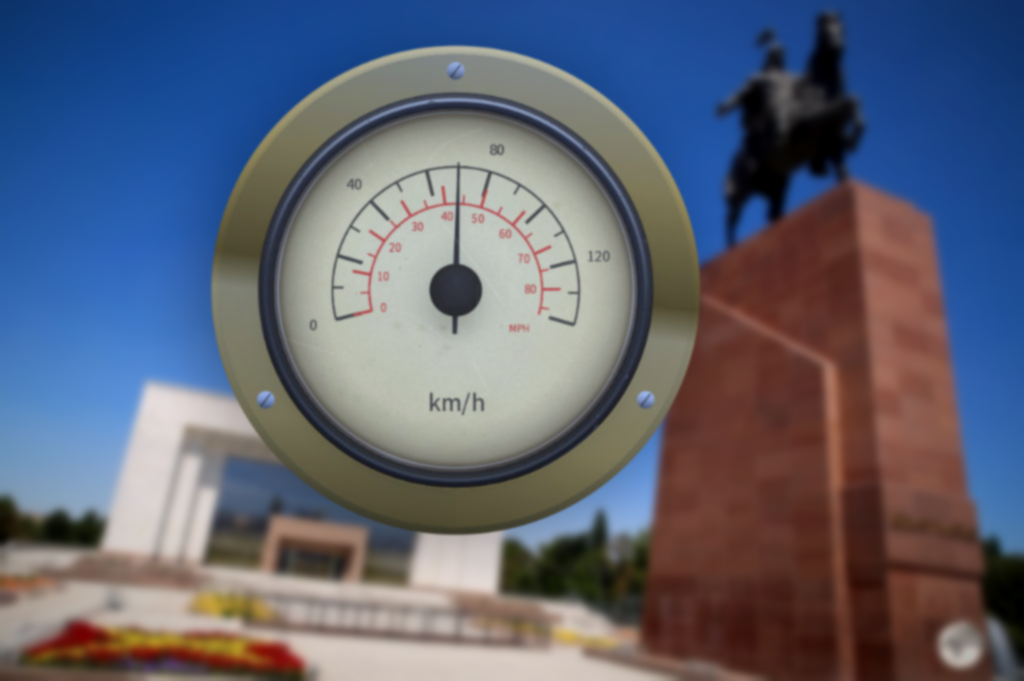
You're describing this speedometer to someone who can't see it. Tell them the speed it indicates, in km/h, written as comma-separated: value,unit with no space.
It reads 70,km/h
